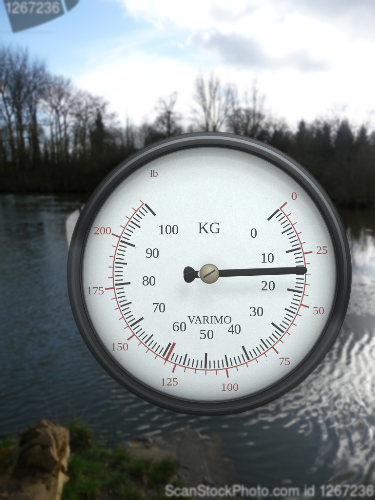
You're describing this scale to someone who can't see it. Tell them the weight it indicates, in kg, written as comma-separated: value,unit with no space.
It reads 15,kg
